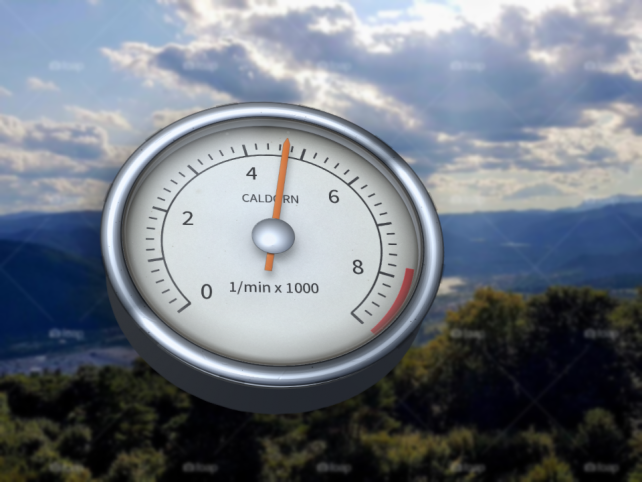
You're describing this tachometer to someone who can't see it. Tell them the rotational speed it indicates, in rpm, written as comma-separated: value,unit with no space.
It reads 4700,rpm
